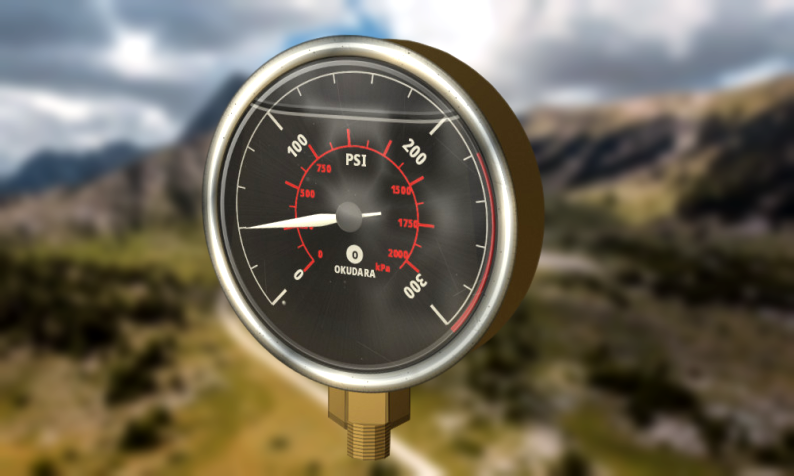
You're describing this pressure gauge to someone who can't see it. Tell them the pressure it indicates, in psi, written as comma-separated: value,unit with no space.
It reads 40,psi
